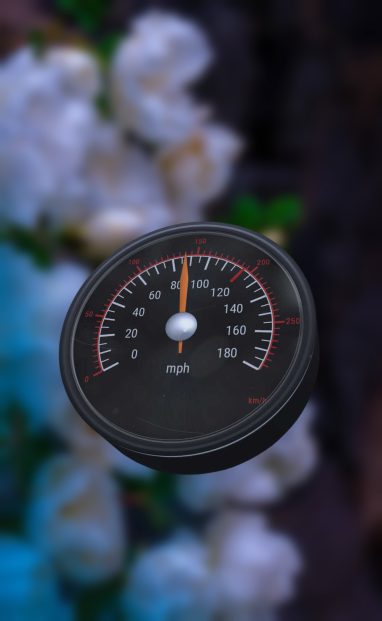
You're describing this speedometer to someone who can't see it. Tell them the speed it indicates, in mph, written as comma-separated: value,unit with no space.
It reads 87.5,mph
